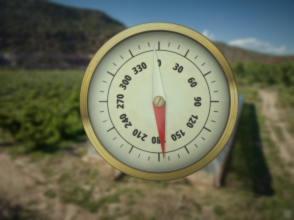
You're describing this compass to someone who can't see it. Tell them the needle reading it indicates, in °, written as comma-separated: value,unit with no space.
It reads 175,°
